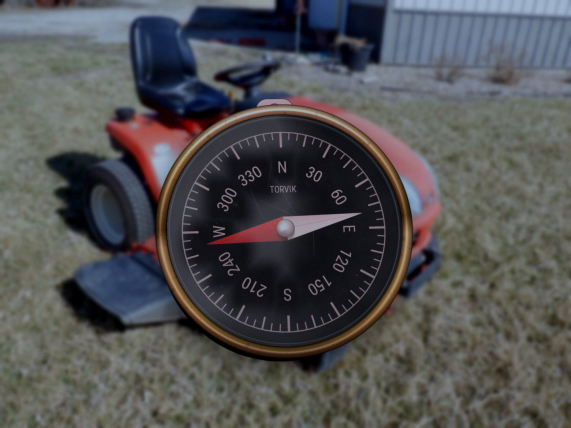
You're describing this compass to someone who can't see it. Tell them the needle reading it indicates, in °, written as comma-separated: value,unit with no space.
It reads 260,°
